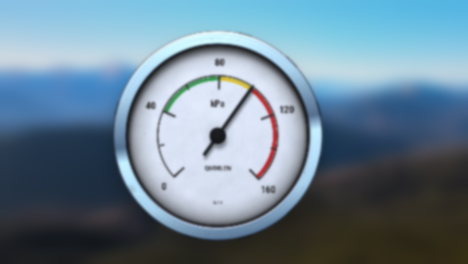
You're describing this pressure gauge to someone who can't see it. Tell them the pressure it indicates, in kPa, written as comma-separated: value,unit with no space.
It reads 100,kPa
